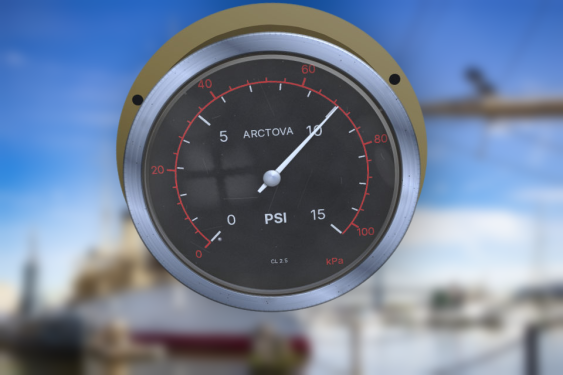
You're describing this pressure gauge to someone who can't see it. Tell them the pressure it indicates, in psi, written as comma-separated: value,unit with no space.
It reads 10,psi
